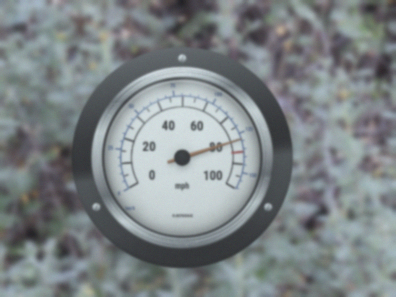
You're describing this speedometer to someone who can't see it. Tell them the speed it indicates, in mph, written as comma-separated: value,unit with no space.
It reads 80,mph
